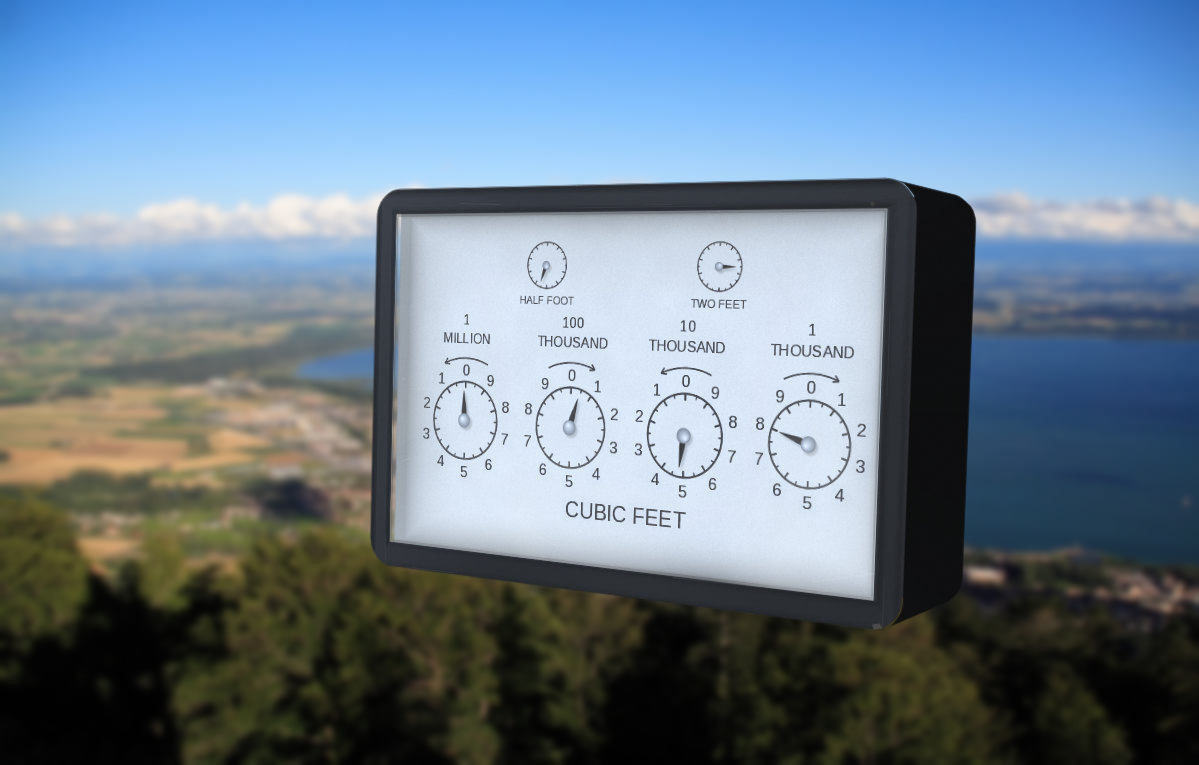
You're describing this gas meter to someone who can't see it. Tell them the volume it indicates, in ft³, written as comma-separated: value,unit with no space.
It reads 4800,ft³
